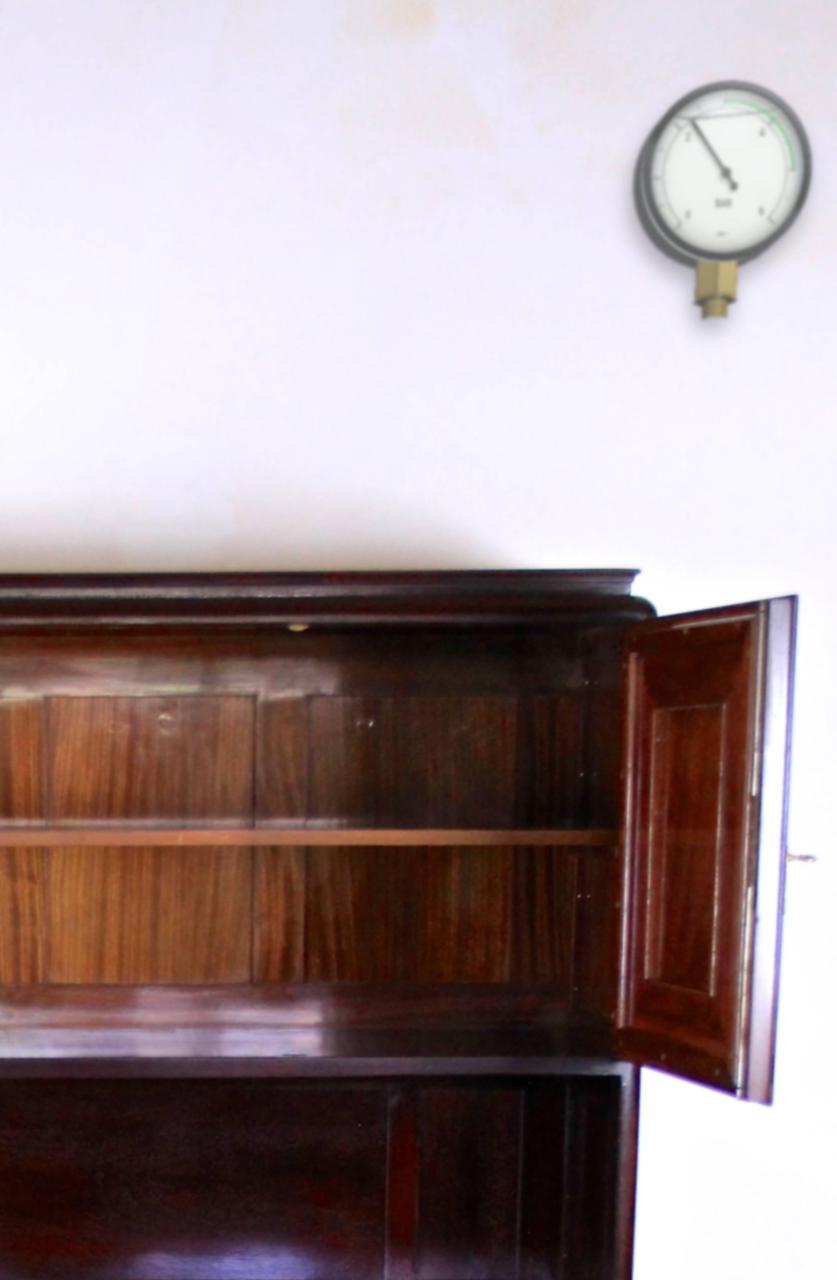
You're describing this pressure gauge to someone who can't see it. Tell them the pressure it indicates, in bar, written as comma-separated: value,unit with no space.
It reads 2.25,bar
